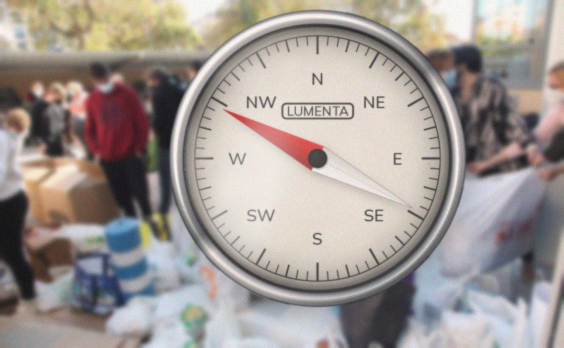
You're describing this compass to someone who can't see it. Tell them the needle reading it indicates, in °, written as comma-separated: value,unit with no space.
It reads 297.5,°
